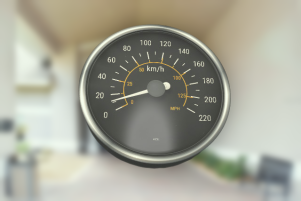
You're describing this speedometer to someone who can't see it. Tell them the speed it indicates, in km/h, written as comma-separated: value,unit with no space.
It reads 10,km/h
